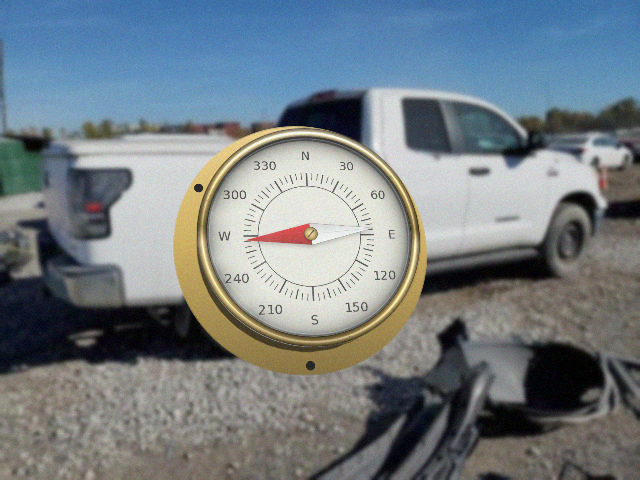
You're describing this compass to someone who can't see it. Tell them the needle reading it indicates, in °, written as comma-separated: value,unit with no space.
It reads 265,°
